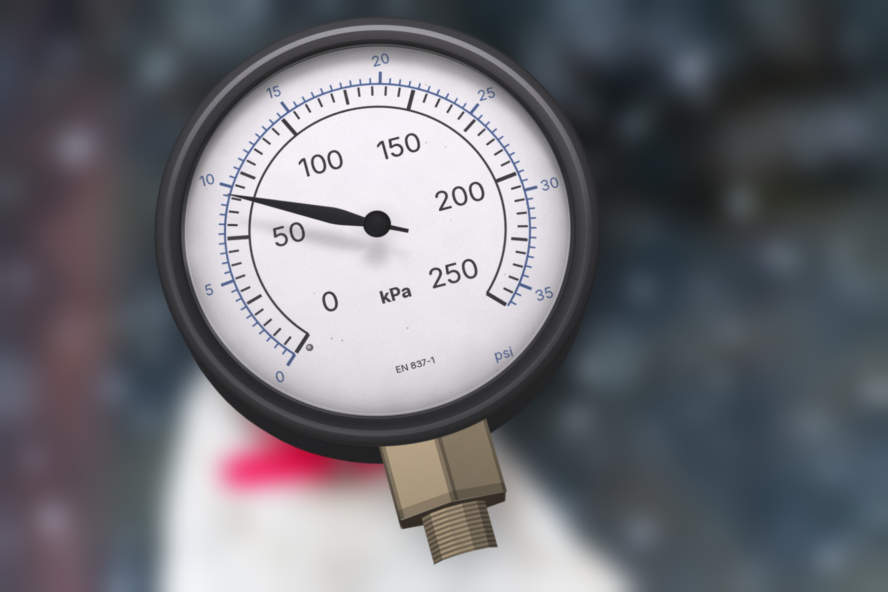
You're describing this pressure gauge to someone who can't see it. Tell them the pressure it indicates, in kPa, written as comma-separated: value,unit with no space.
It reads 65,kPa
